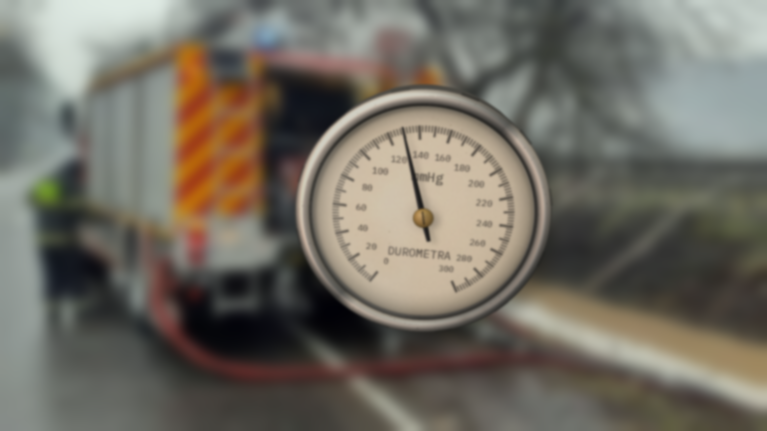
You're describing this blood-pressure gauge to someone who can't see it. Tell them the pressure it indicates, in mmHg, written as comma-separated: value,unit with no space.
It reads 130,mmHg
